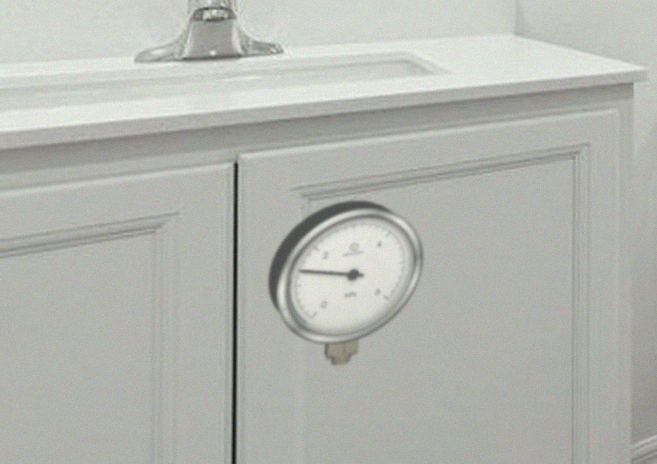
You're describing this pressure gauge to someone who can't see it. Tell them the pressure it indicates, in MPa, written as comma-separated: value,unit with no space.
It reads 1.4,MPa
